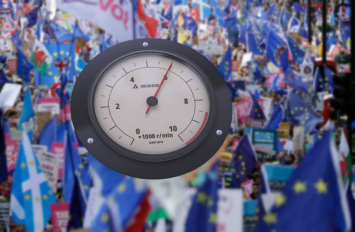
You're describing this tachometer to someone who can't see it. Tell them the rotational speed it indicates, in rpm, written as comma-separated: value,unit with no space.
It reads 6000,rpm
